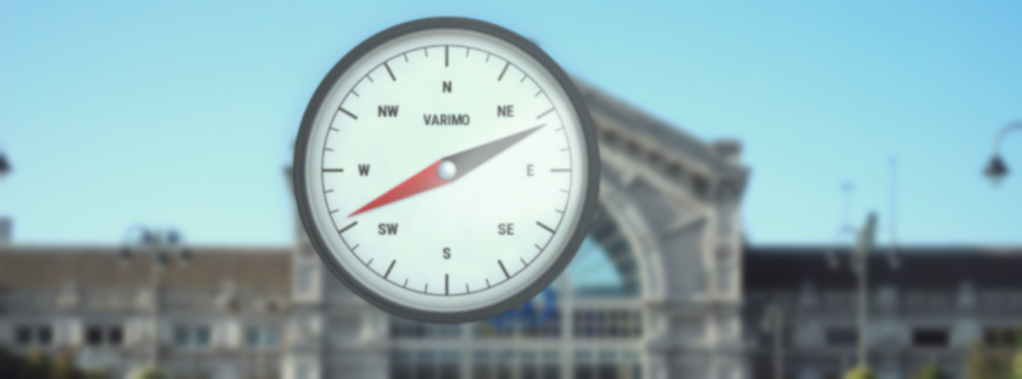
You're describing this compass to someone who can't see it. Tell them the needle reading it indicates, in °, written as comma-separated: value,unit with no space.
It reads 245,°
